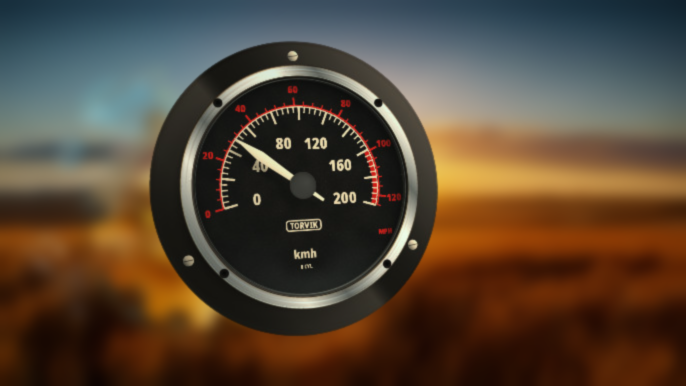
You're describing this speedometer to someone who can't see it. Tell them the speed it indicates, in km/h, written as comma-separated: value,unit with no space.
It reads 48,km/h
